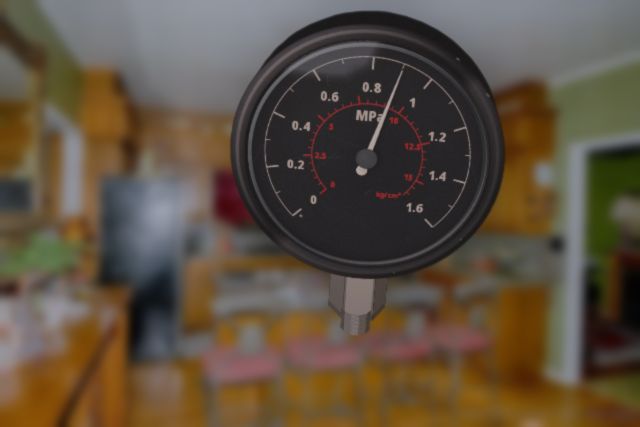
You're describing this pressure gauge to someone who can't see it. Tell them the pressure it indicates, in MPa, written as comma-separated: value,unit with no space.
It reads 0.9,MPa
